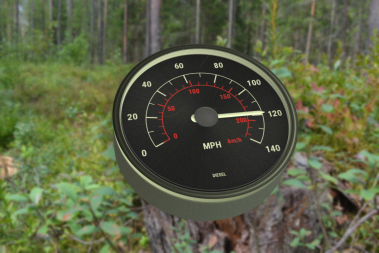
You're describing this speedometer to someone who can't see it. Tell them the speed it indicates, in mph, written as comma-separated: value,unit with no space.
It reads 120,mph
